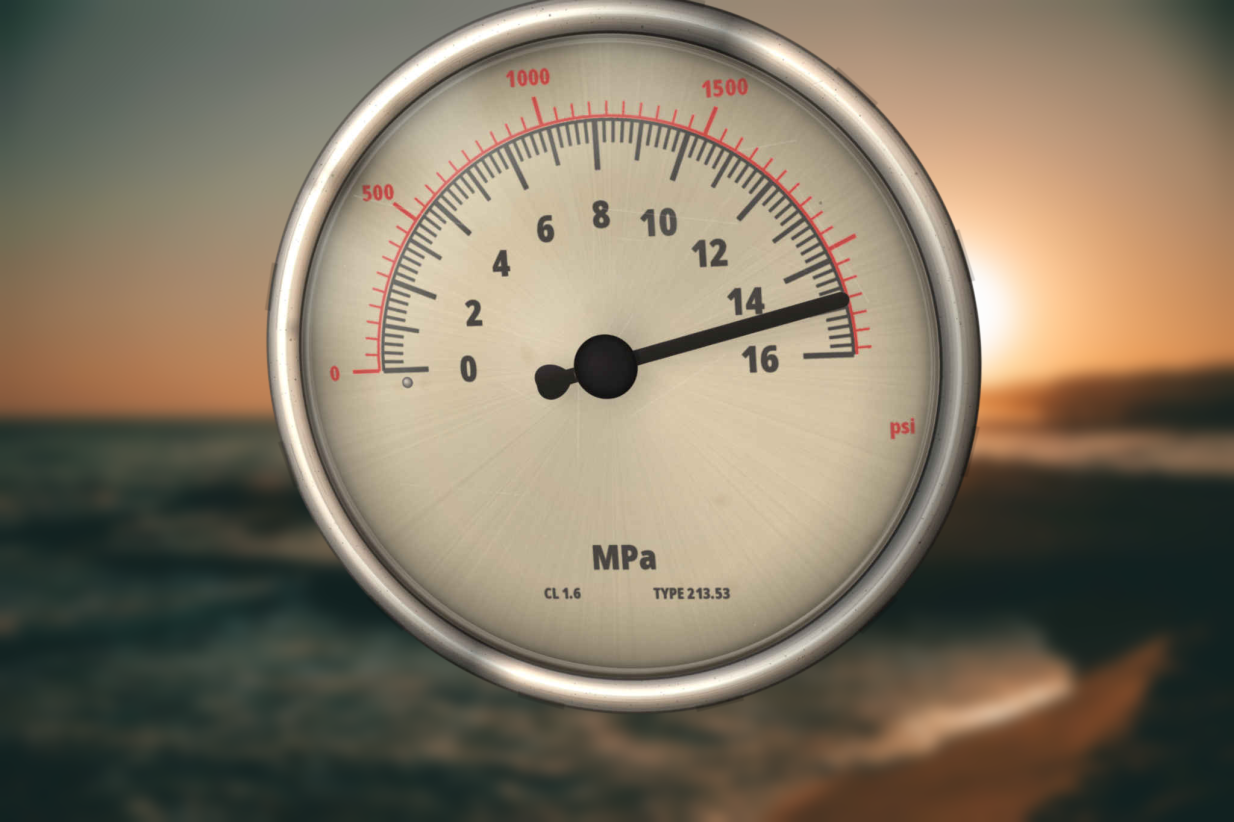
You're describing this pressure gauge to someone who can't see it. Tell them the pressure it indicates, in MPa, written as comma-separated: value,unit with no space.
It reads 14.8,MPa
